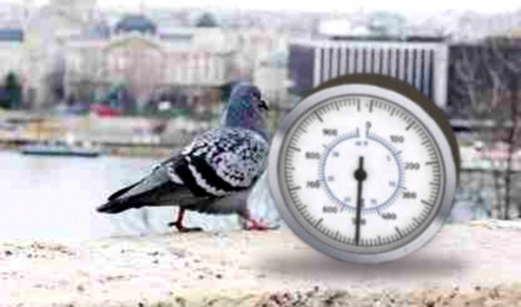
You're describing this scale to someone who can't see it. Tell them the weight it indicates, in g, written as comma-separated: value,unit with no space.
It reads 500,g
